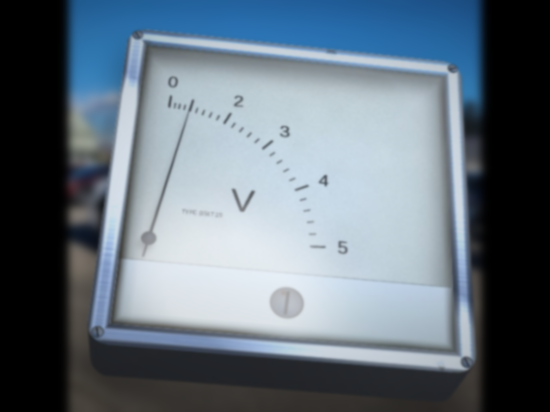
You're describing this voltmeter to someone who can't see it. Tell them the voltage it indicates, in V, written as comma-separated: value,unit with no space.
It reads 1,V
